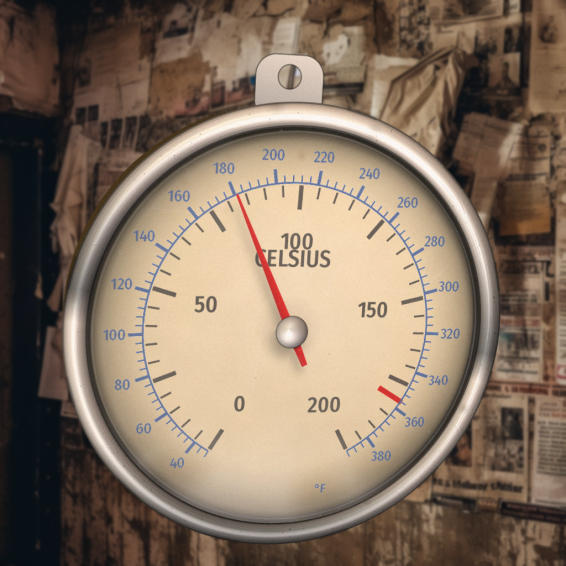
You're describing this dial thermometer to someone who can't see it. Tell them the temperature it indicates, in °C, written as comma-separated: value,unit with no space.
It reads 82.5,°C
